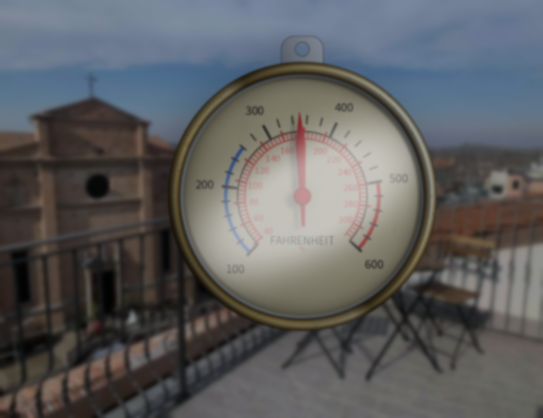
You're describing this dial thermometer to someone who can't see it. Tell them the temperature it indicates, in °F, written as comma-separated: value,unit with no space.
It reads 350,°F
